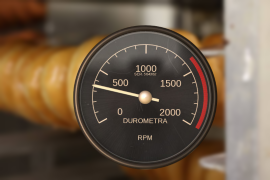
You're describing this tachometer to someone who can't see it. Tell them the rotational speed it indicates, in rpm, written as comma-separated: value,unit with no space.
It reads 350,rpm
